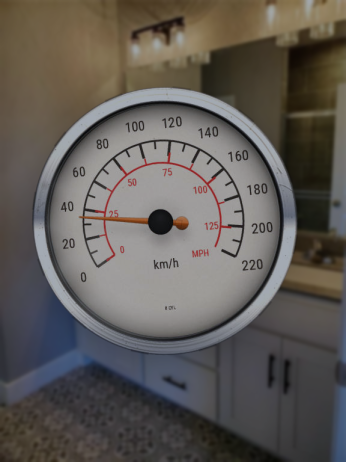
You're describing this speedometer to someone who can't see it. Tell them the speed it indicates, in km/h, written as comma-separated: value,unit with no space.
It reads 35,km/h
